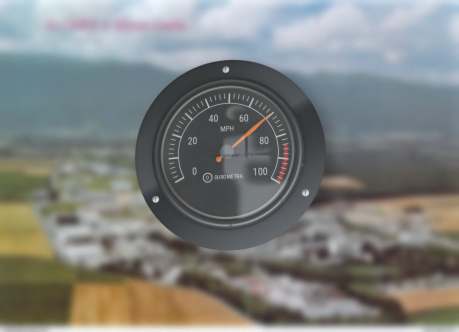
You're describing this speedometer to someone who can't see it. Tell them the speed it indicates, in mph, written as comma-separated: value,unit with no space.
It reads 70,mph
